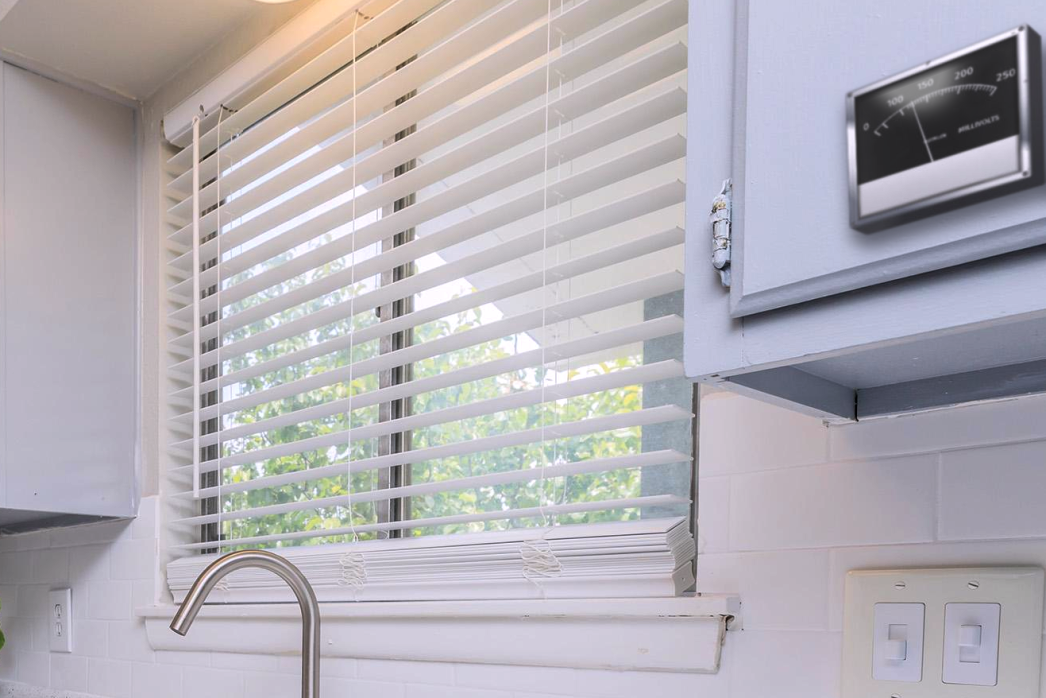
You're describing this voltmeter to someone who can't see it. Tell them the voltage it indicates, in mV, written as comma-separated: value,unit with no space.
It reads 125,mV
